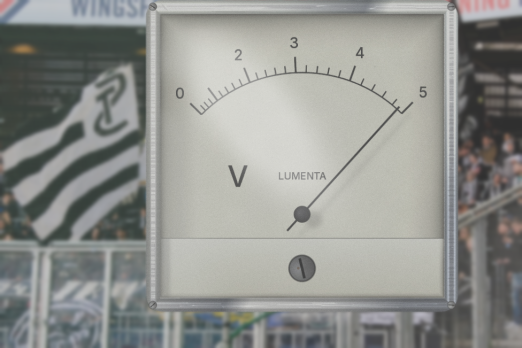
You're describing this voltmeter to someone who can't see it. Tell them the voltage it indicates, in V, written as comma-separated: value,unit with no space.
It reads 4.9,V
